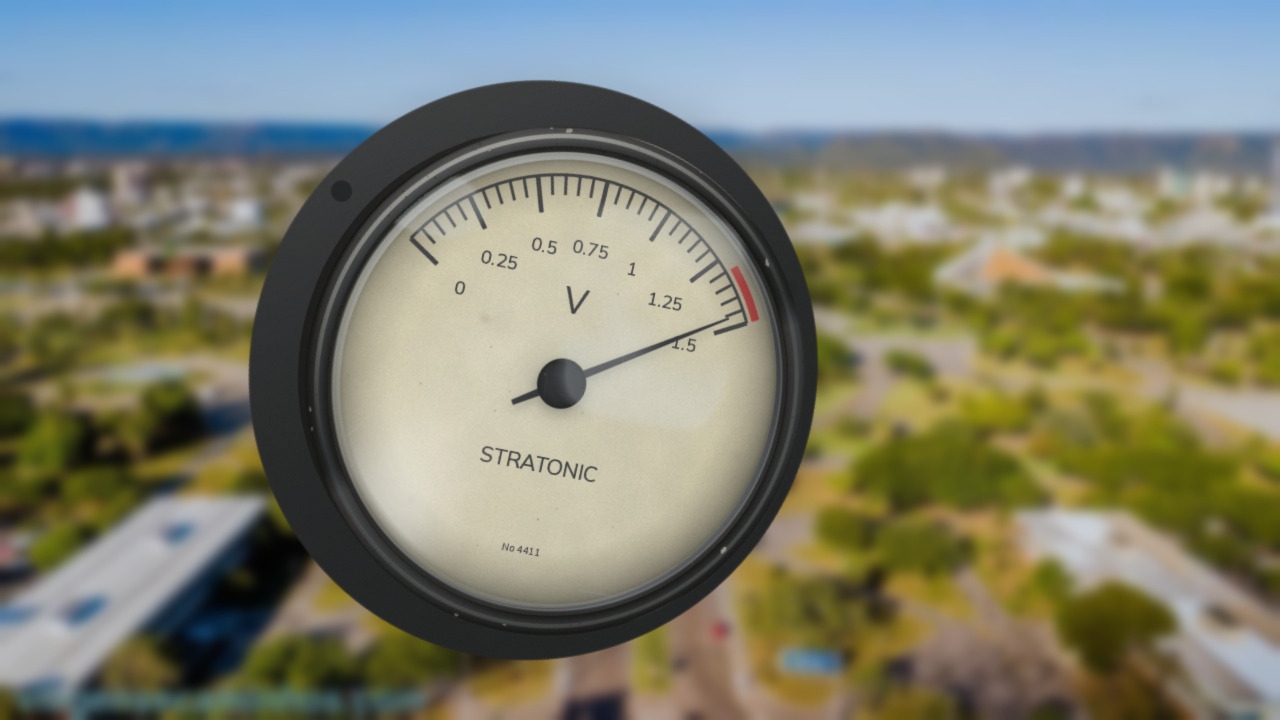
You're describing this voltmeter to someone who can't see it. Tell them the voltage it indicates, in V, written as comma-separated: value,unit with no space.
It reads 1.45,V
